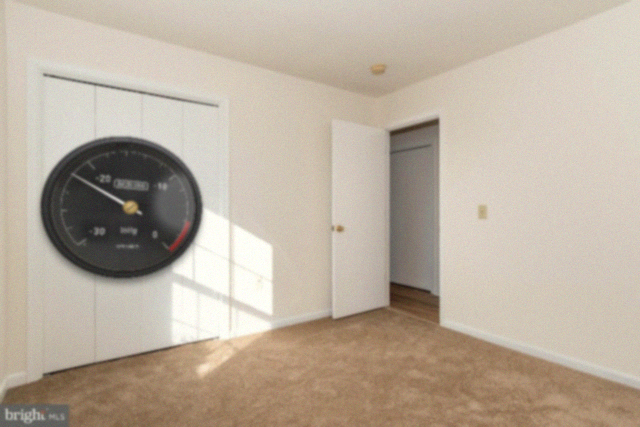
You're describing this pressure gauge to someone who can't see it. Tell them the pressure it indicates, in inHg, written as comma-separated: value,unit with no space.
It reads -22,inHg
